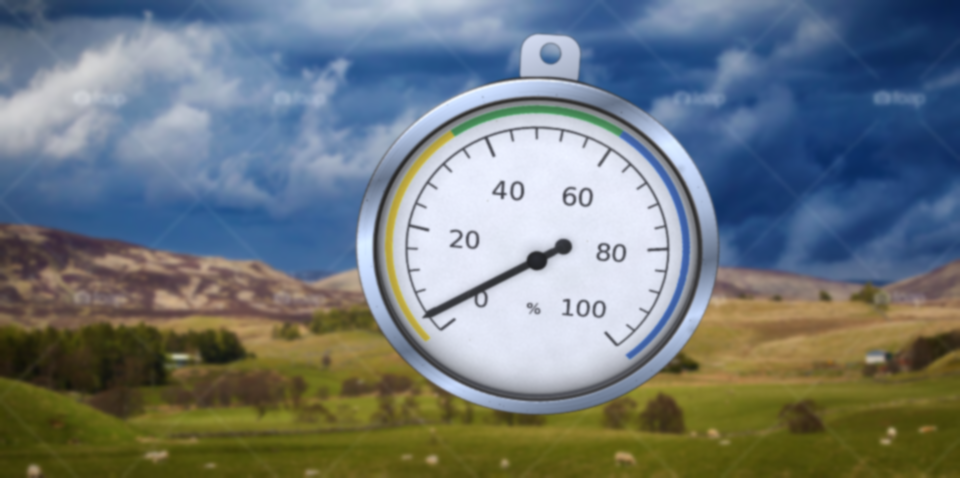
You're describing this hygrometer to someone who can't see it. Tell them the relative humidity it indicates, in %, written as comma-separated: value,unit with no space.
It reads 4,%
